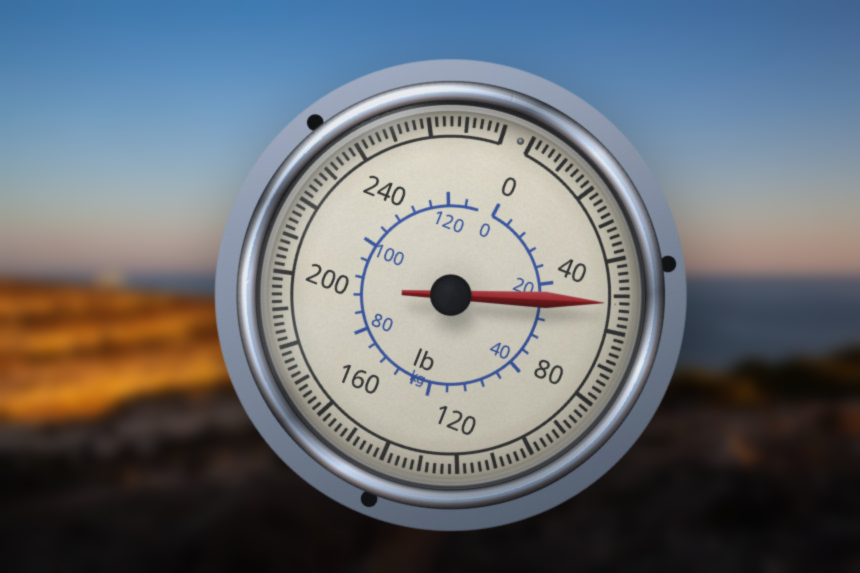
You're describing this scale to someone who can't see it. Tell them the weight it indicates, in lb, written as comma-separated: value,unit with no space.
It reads 52,lb
